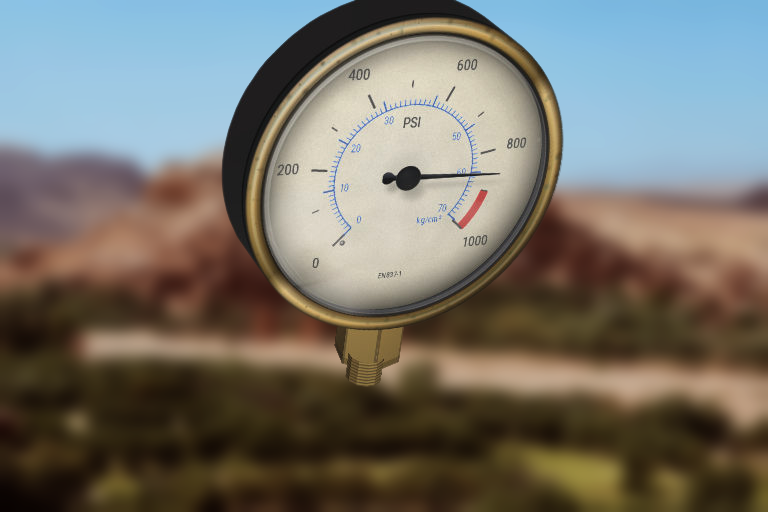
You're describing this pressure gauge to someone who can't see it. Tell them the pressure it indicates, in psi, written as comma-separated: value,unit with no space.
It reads 850,psi
